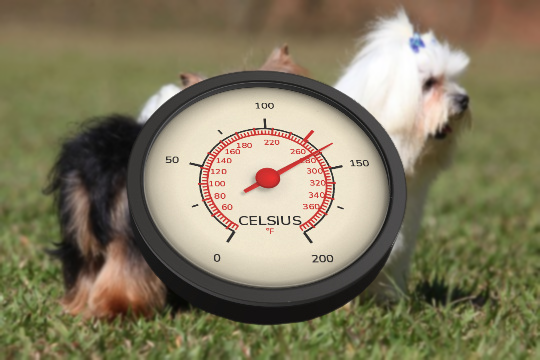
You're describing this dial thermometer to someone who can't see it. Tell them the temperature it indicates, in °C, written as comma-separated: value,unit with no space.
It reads 137.5,°C
